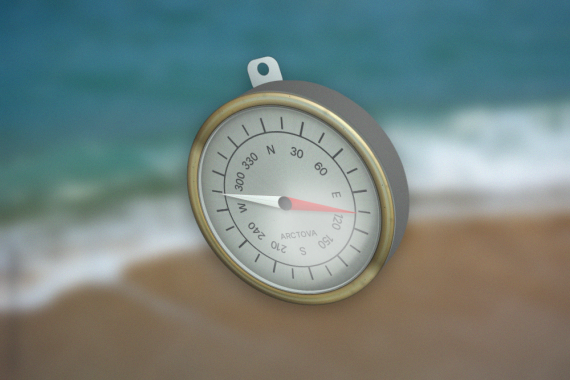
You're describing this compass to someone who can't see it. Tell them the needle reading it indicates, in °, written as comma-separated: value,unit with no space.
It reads 105,°
